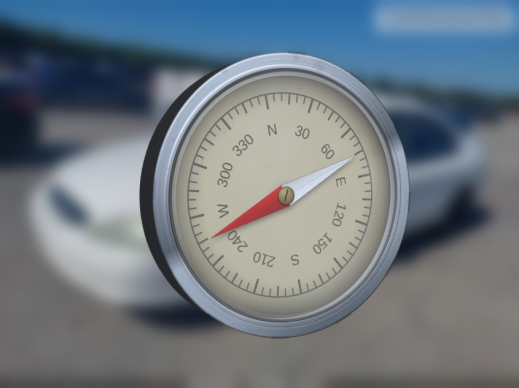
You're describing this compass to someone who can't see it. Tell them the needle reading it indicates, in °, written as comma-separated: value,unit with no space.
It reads 255,°
